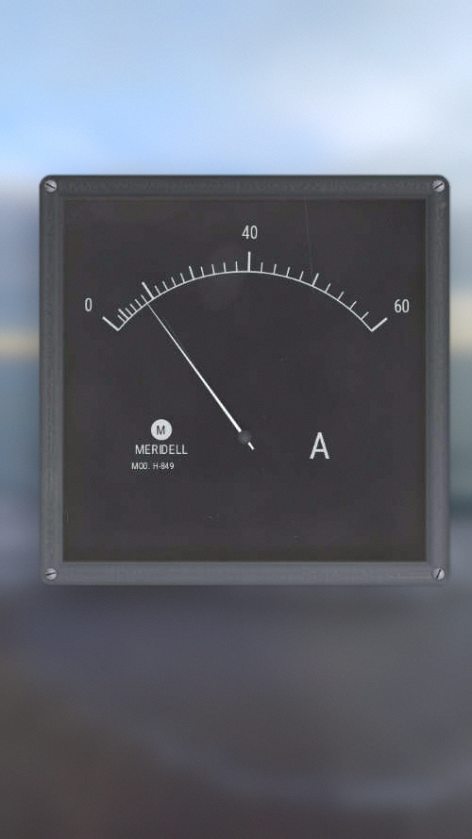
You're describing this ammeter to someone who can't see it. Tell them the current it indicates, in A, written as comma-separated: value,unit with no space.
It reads 18,A
